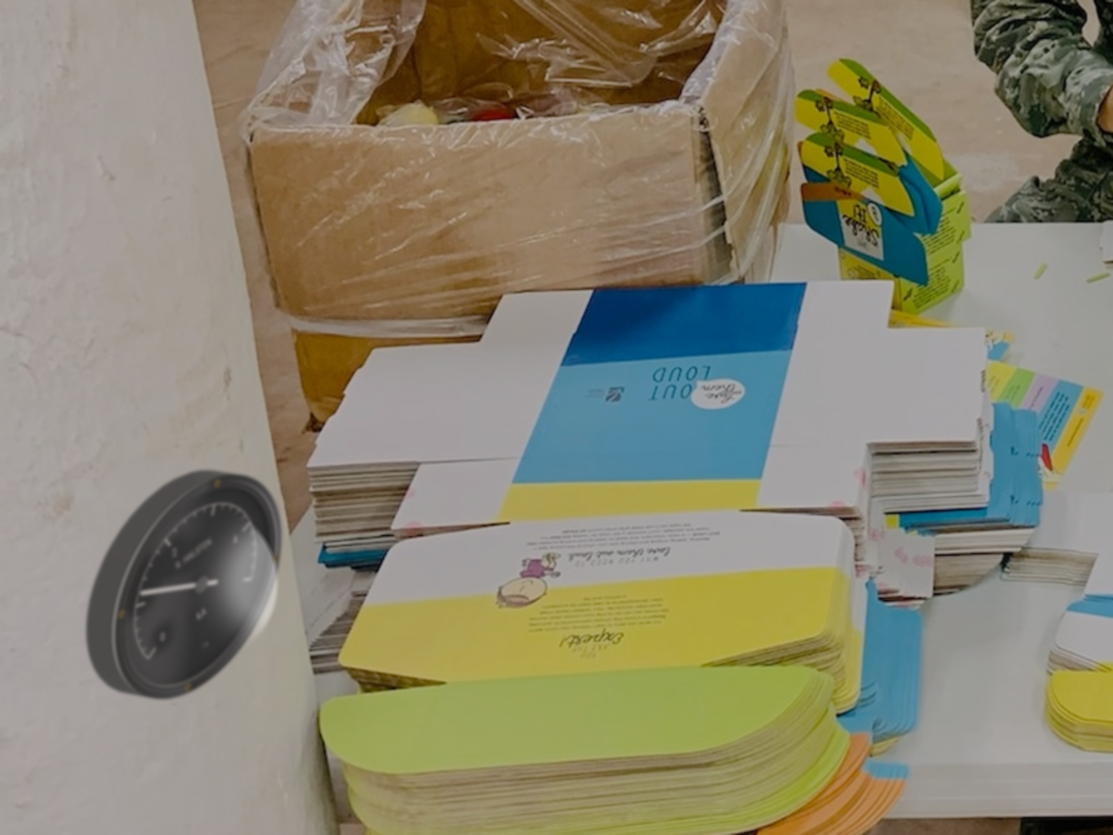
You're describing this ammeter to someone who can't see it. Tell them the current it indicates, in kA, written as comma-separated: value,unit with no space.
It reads 1.2,kA
